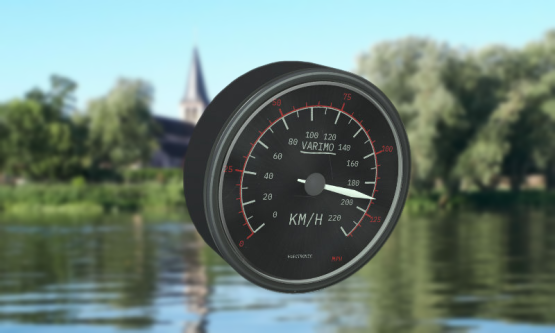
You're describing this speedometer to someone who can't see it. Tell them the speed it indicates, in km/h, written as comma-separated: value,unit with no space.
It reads 190,km/h
